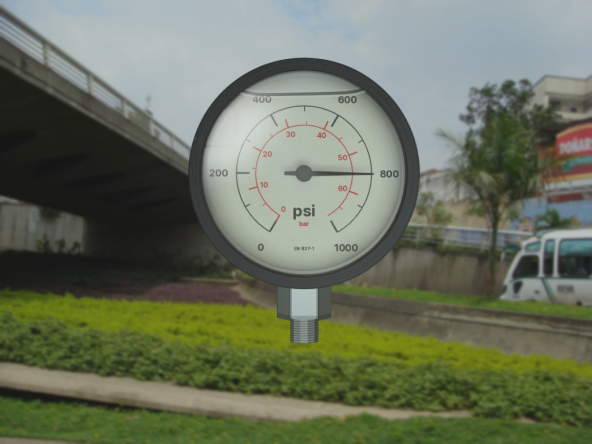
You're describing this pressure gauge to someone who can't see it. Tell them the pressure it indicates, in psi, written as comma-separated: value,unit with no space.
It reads 800,psi
